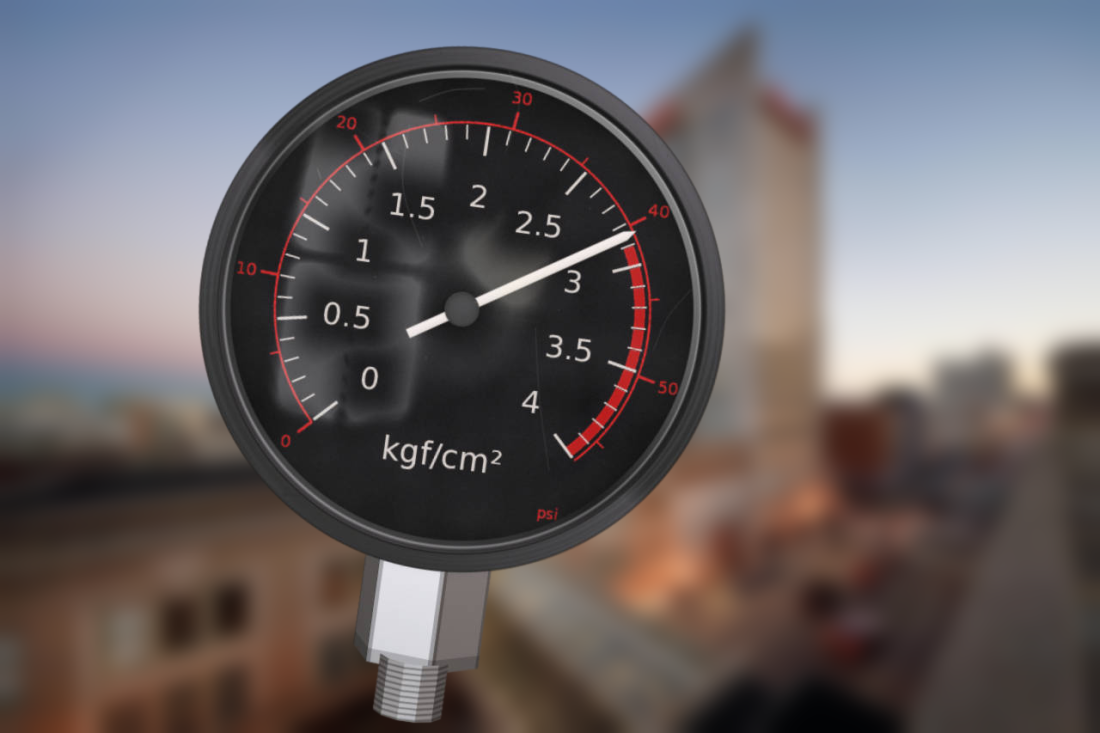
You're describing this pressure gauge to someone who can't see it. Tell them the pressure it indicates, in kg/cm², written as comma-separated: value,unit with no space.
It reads 2.85,kg/cm²
